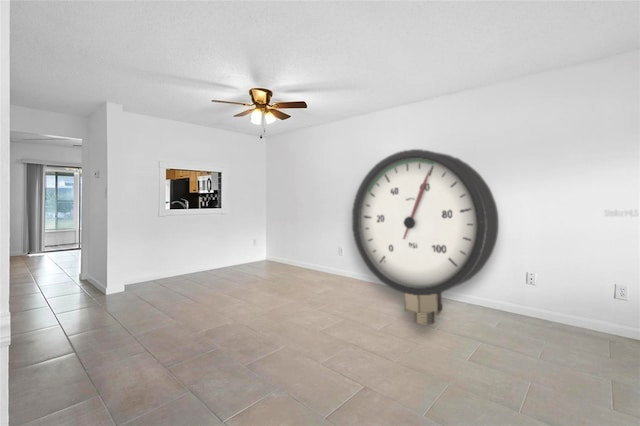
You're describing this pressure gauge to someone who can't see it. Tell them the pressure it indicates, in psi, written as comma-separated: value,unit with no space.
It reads 60,psi
